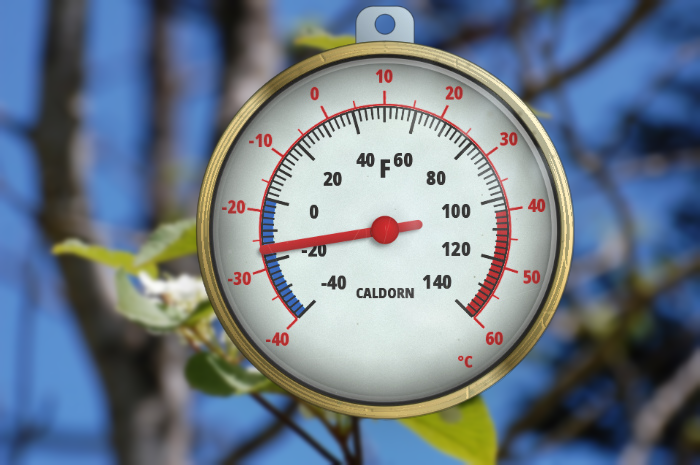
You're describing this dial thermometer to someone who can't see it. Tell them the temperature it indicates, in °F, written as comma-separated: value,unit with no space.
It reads -16,°F
